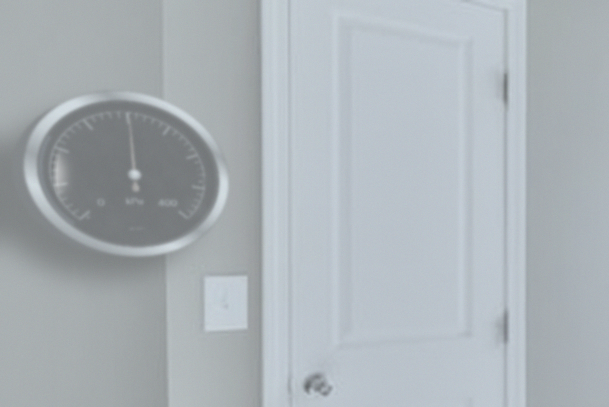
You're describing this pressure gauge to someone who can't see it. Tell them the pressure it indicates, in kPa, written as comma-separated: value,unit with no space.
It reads 200,kPa
